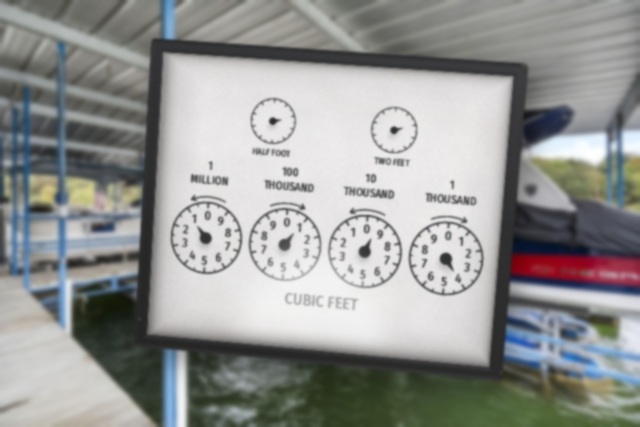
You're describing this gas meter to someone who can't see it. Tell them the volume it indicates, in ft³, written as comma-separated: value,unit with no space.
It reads 109400,ft³
